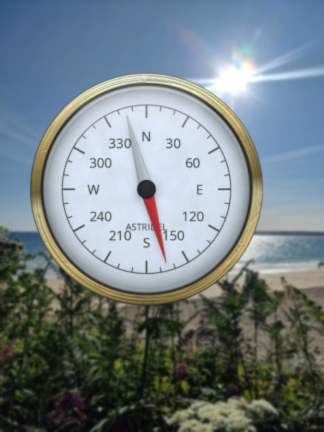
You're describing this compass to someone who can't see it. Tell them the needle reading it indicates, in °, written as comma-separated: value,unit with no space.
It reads 165,°
